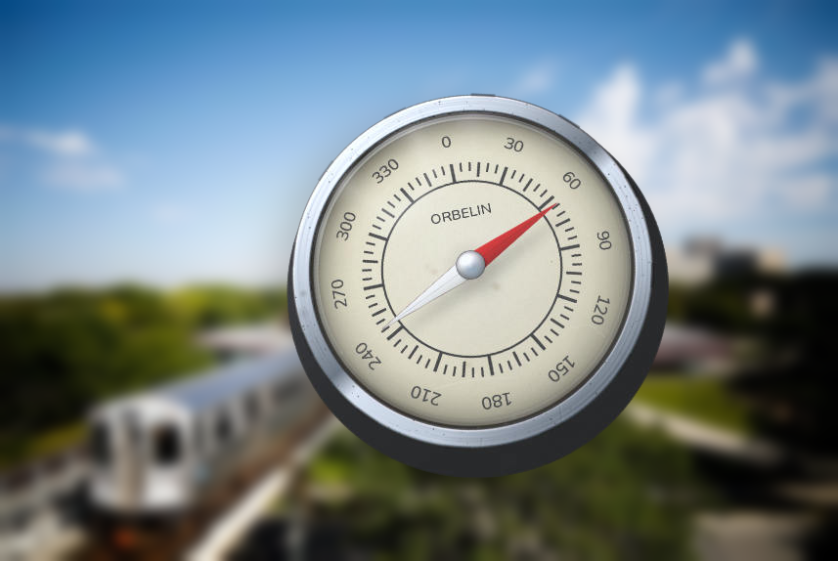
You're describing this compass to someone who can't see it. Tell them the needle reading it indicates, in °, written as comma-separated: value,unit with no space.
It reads 65,°
